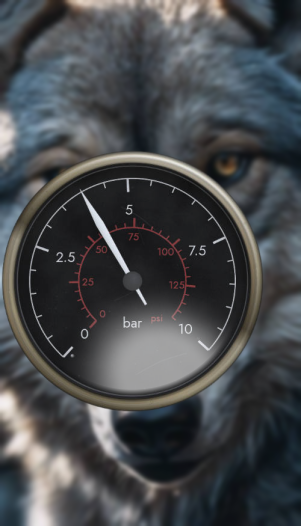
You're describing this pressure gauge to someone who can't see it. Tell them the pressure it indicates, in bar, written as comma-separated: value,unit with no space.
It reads 4,bar
